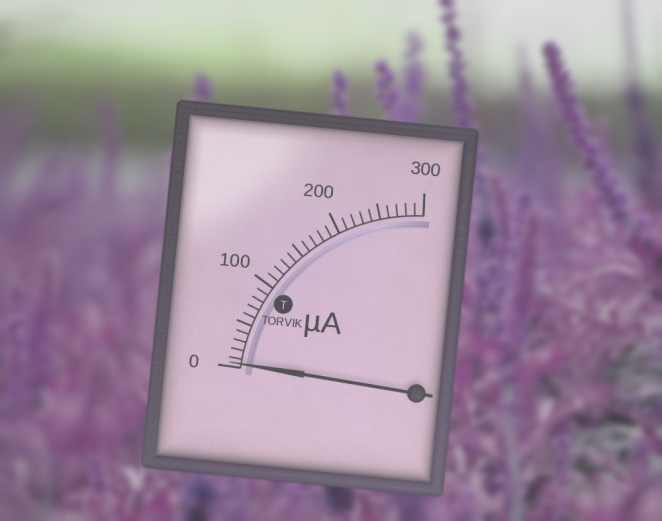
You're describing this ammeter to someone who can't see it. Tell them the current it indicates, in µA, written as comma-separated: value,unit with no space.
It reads 5,µA
